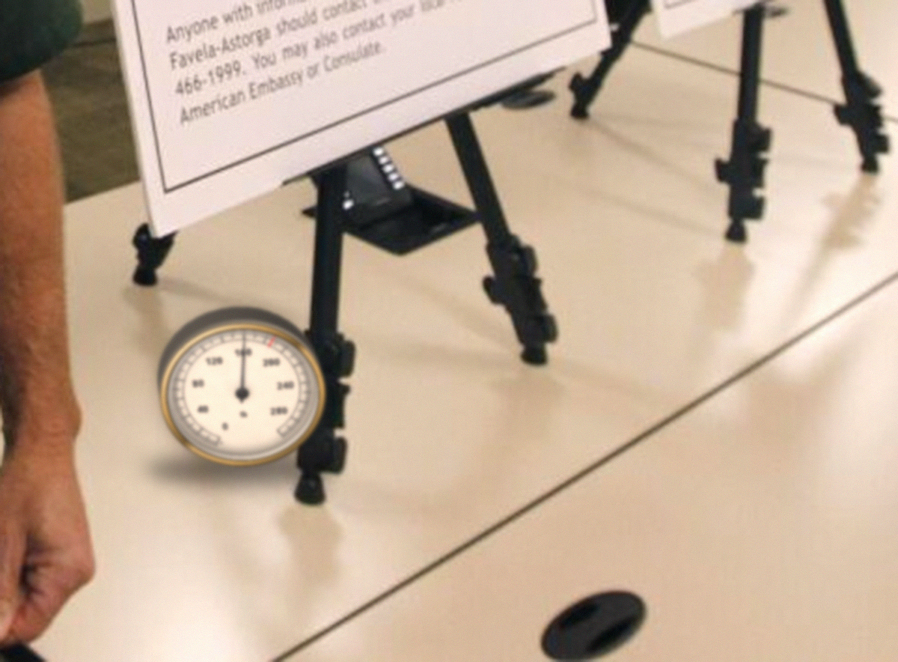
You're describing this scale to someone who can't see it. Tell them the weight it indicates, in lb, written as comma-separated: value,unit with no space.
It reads 160,lb
